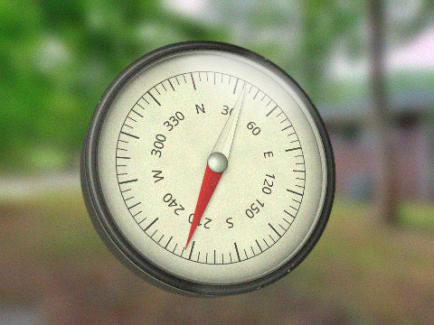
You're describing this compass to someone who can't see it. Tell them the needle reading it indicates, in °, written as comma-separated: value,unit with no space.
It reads 215,°
